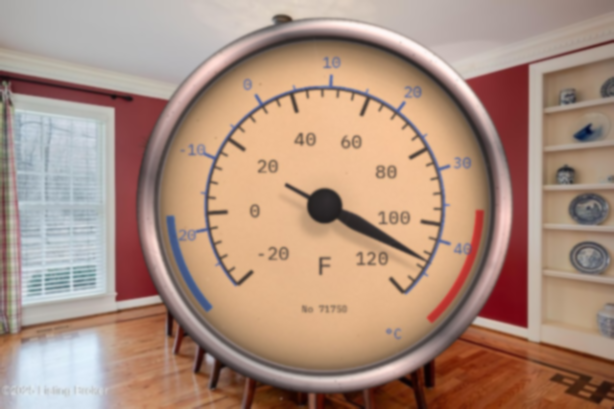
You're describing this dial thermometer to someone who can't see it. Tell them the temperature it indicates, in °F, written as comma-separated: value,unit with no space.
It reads 110,°F
